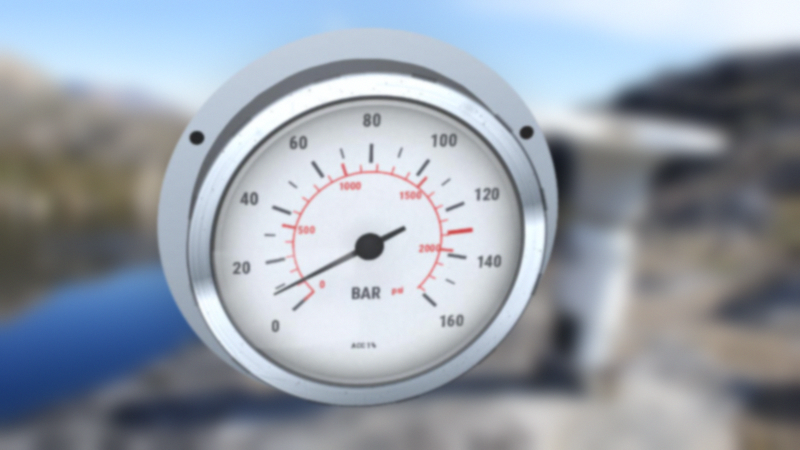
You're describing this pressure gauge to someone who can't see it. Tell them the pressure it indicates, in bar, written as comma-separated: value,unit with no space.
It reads 10,bar
